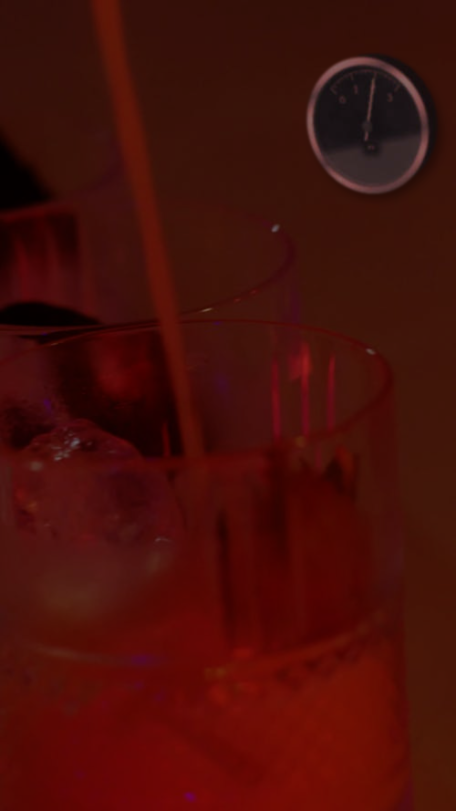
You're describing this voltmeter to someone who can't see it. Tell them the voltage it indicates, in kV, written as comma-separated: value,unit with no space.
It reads 2,kV
